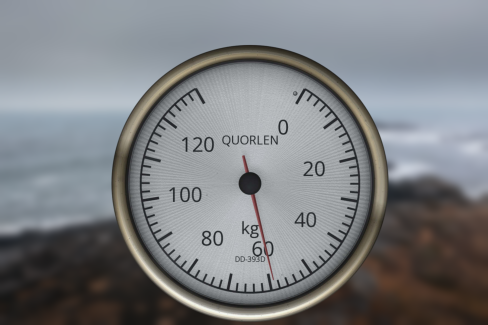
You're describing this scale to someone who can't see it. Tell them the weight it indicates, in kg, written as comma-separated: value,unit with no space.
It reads 59,kg
